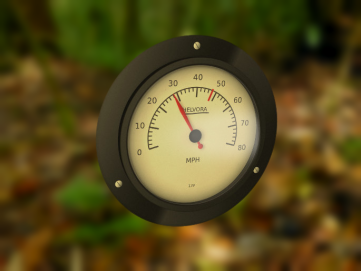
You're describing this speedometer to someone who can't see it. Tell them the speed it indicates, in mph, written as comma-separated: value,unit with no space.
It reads 28,mph
